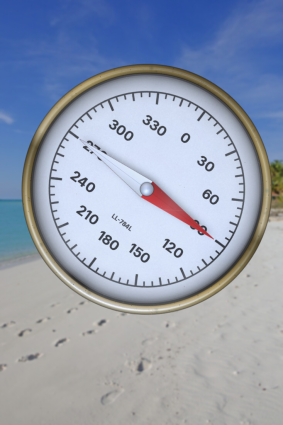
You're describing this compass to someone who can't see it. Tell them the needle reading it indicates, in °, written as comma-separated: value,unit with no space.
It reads 90,°
